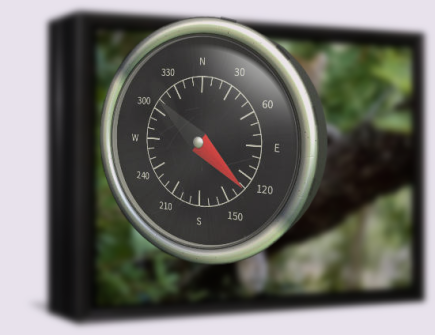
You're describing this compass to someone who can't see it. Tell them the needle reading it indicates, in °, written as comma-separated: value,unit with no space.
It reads 130,°
